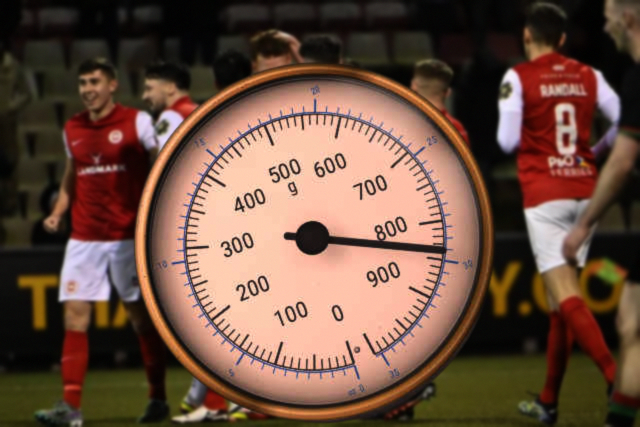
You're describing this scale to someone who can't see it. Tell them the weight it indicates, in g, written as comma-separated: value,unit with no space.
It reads 840,g
